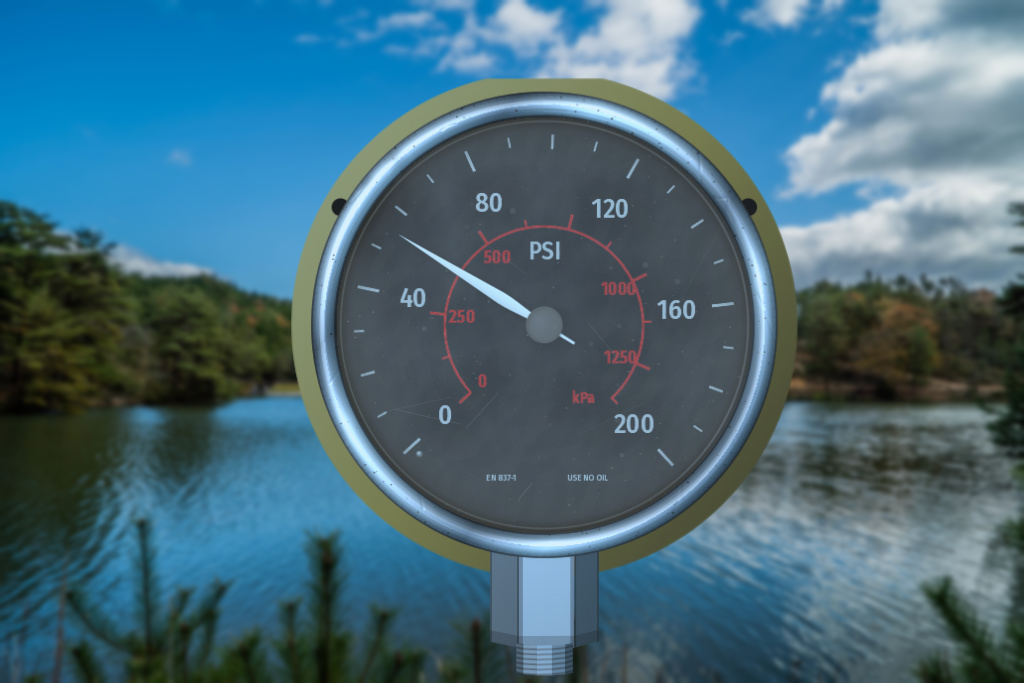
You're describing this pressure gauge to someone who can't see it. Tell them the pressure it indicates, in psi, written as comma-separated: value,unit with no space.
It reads 55,psi
